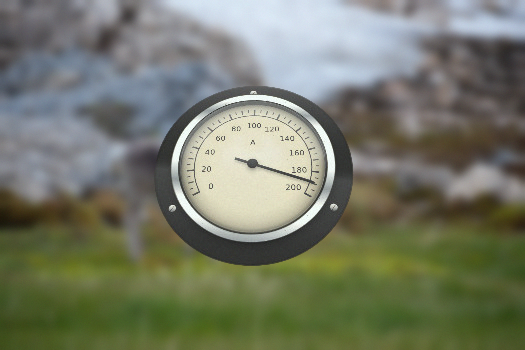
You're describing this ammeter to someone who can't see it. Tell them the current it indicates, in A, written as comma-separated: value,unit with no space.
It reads 190,A
